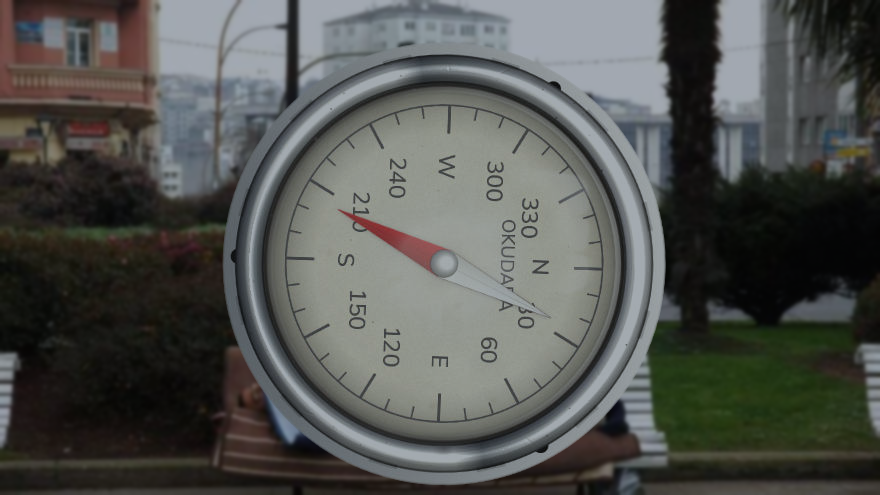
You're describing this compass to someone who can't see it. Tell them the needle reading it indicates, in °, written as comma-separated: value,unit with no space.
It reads 205,°
